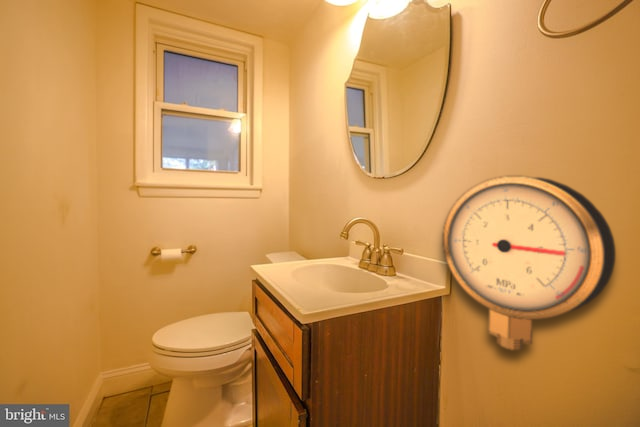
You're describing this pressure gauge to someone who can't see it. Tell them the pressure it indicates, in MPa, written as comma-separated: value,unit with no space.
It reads 5,MPa
